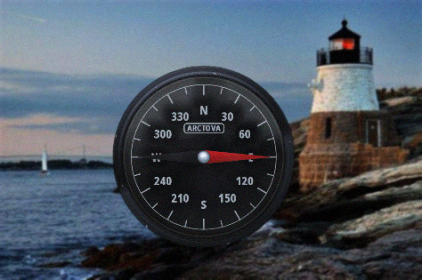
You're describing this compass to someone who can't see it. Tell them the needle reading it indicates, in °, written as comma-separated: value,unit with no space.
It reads 90,°
